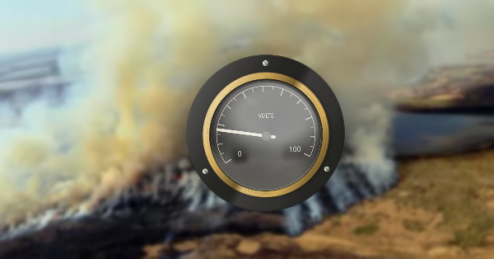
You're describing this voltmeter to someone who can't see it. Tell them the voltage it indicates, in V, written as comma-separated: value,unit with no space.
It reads 17.5,V
